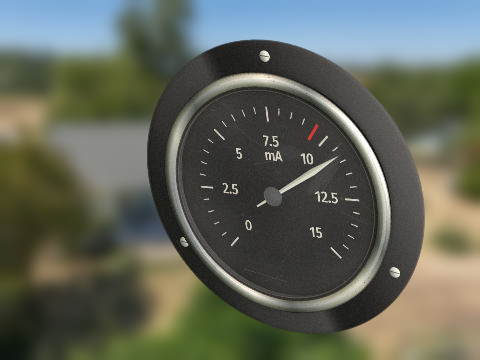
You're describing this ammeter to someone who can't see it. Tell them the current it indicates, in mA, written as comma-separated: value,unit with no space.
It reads 10.75,mA
